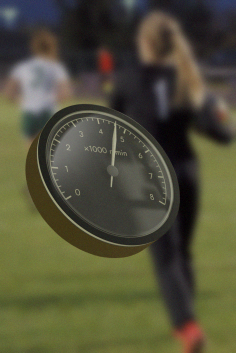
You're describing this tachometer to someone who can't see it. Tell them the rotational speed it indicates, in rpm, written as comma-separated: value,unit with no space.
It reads 4600,rpm
